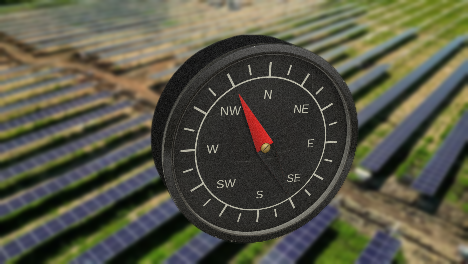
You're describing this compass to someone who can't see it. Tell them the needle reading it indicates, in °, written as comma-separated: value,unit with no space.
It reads 330,°
